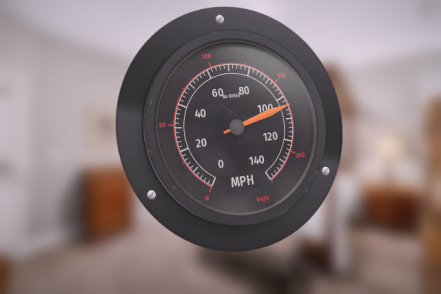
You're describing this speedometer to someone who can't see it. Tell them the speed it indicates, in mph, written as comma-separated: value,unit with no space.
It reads 104,mph
